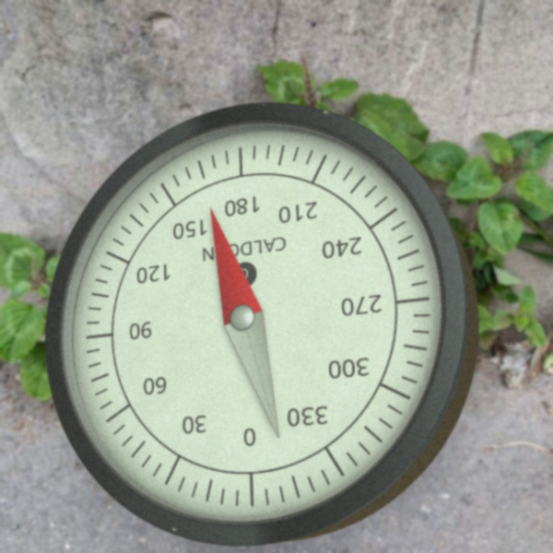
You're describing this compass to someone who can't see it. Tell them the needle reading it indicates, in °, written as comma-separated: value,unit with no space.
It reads 165,°
